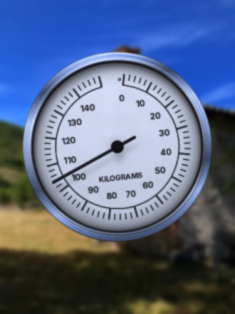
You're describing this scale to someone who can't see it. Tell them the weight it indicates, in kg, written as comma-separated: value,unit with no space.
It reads 104,kg
